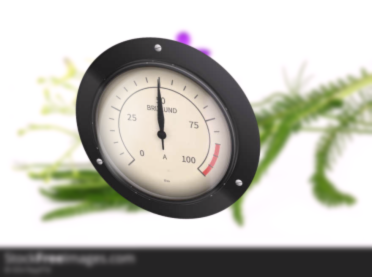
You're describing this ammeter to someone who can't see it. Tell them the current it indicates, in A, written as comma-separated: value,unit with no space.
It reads 50,A
